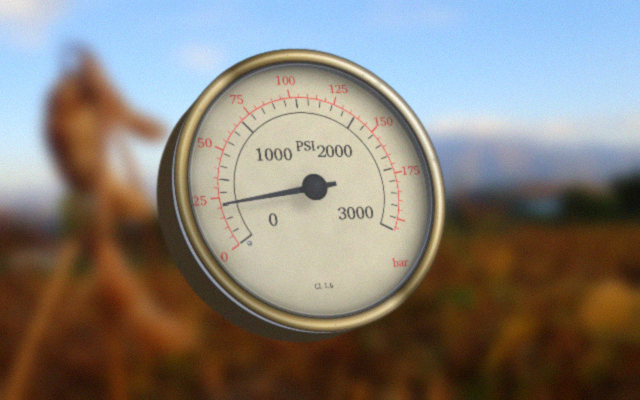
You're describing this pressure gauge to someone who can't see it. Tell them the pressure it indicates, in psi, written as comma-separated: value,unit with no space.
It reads 300,psi
